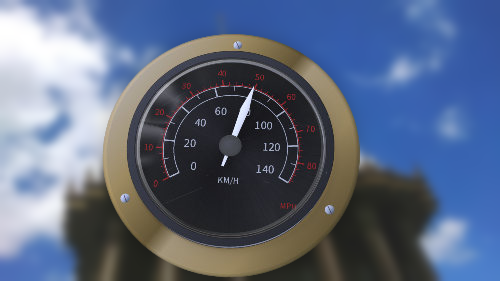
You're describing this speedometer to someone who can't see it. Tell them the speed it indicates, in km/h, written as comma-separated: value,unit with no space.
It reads 80,km/h
